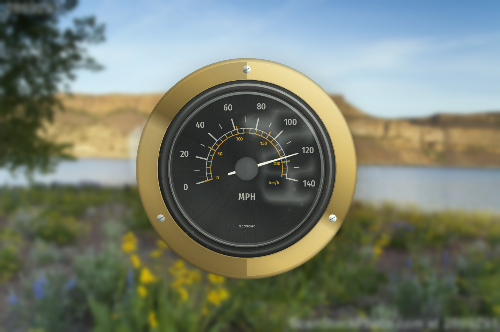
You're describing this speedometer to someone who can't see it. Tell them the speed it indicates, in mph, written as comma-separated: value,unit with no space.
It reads 120,mph
